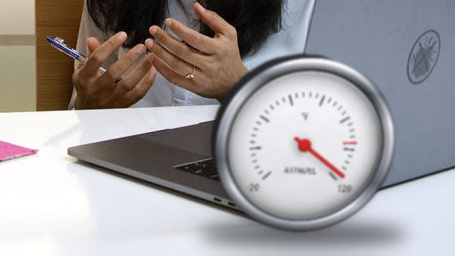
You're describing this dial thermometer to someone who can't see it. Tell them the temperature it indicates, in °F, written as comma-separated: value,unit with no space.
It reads 116,°F
